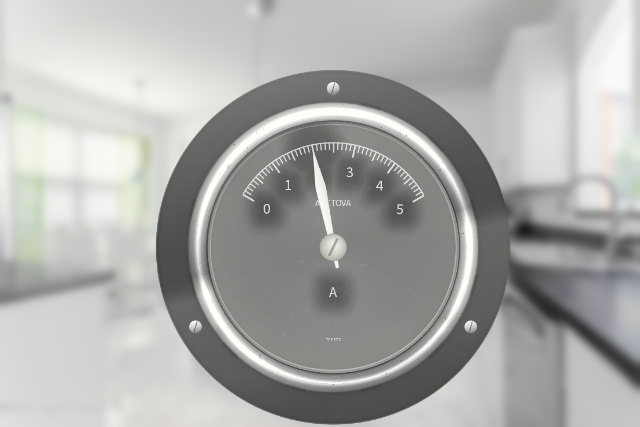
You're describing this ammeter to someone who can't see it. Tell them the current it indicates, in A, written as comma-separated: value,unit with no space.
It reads 2,A
